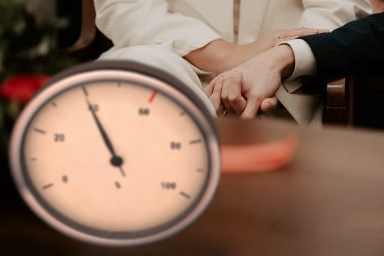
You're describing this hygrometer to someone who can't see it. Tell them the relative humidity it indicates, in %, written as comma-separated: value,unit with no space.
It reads 40,%
